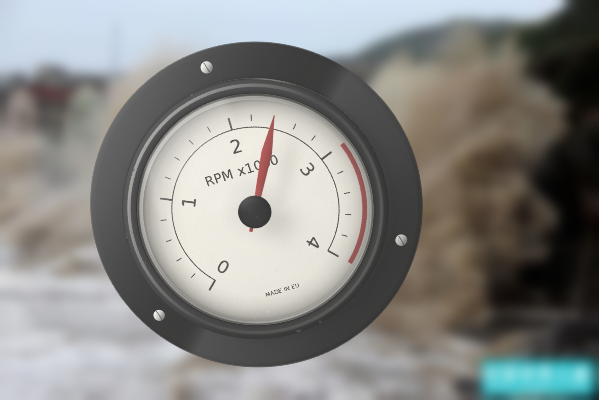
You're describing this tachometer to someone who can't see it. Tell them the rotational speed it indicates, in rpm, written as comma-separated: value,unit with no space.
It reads 2400,rpm
